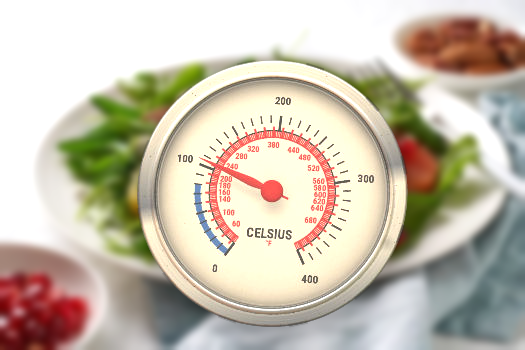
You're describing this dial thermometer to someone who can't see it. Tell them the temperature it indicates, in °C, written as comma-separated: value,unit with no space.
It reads 105,°C
